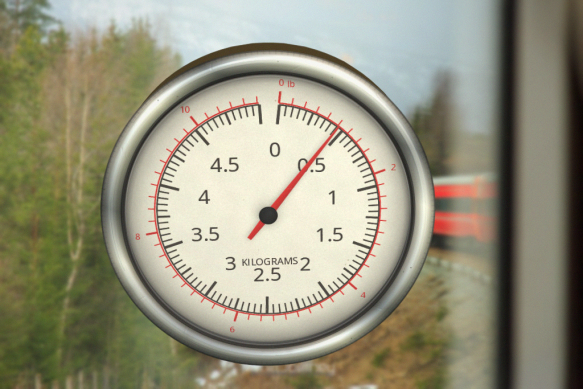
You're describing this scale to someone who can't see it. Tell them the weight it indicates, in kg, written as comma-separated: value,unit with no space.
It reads 0.45,kg
